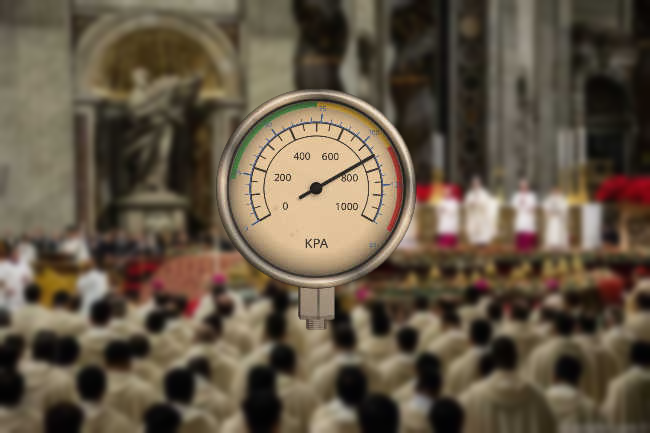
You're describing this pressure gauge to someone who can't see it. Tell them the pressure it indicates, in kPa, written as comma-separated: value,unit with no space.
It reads 750,kPa
